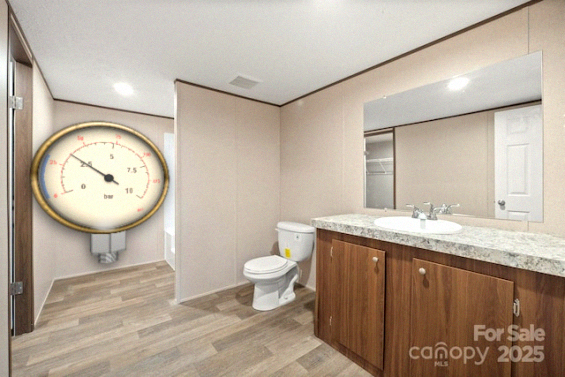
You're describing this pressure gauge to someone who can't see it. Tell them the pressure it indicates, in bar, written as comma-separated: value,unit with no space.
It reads 2.5,bar
